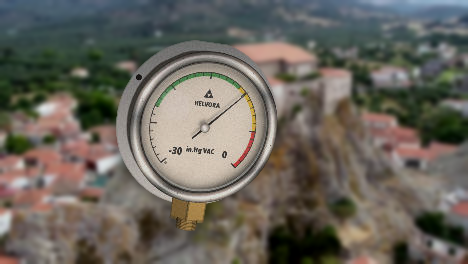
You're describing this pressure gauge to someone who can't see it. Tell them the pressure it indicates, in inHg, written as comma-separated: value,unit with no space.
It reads -10,inHg
